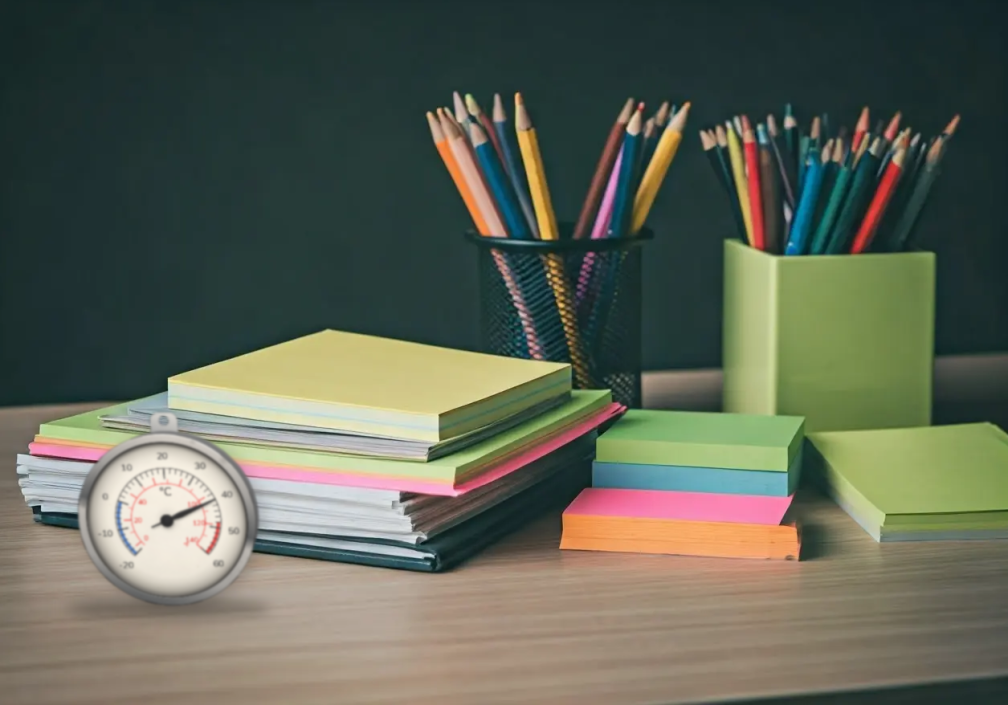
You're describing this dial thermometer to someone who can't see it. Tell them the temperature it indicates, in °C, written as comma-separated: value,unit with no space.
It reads 40,°C
